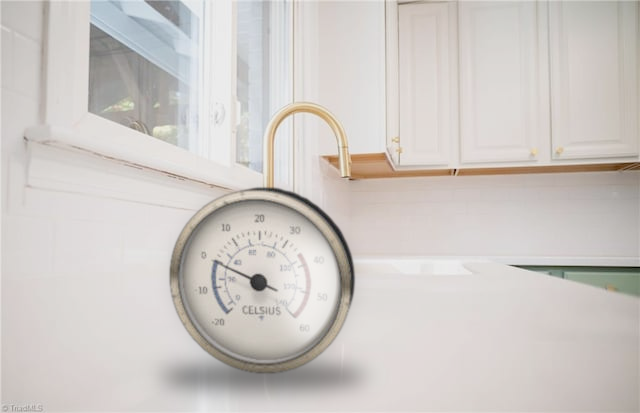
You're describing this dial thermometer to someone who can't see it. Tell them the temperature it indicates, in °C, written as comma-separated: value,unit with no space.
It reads 0,°C
